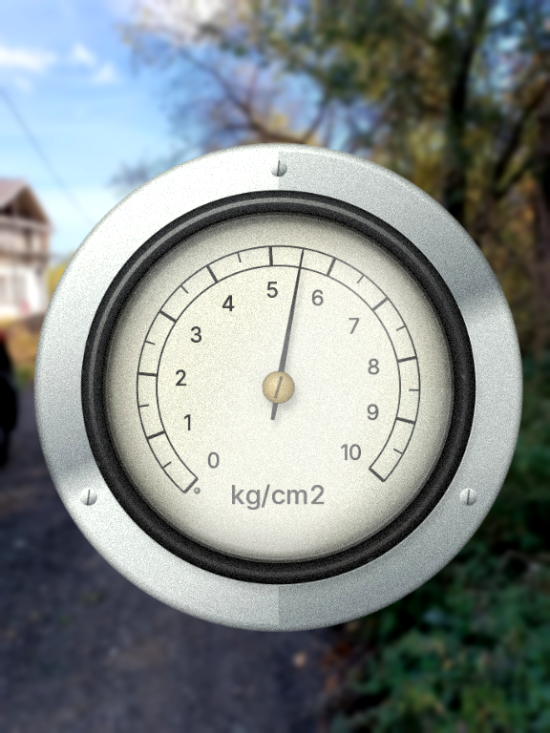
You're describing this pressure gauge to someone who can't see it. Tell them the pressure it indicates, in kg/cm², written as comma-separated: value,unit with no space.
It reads 5.5,kg/cm²
